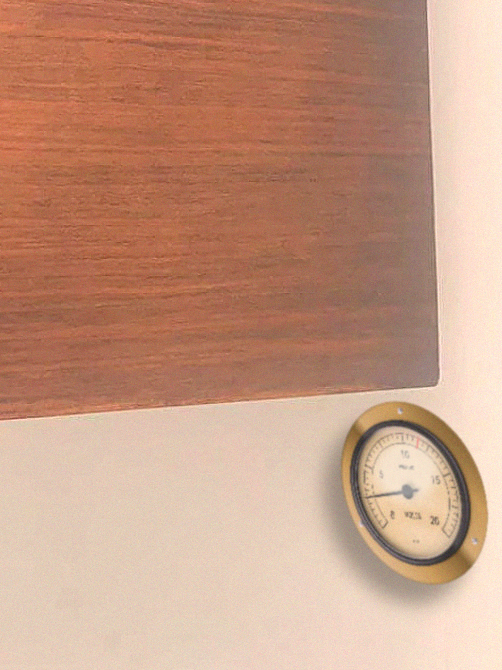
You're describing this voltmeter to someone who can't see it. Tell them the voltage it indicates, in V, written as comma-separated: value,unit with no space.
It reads 2.5,V
